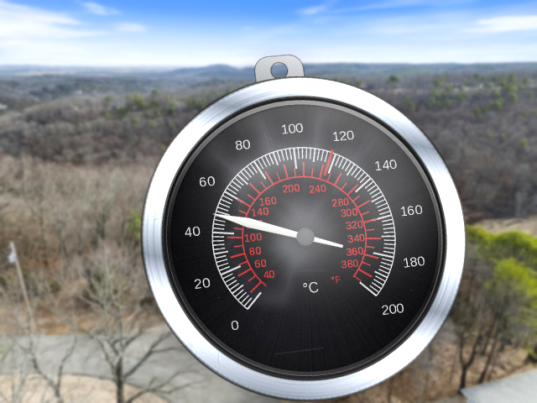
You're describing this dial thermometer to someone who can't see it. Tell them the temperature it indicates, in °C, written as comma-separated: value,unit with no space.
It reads 48,°C
